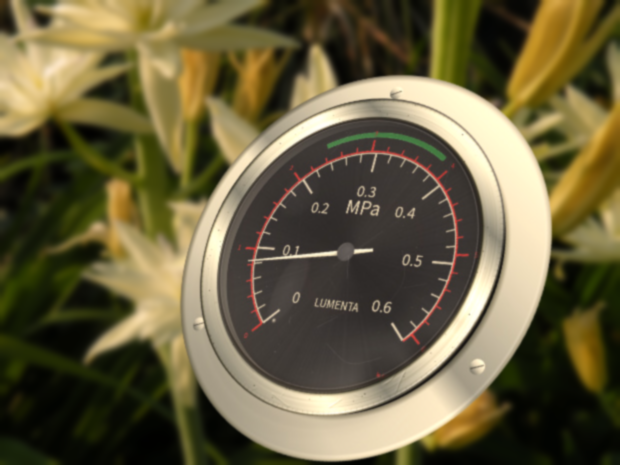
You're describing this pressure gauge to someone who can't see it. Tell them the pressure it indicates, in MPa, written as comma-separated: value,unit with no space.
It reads 0.08,MPa
